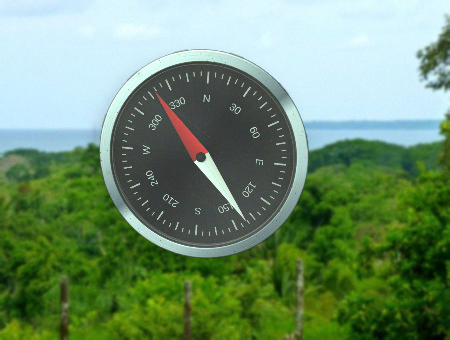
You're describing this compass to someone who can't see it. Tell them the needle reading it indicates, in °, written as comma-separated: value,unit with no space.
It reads 320,°
